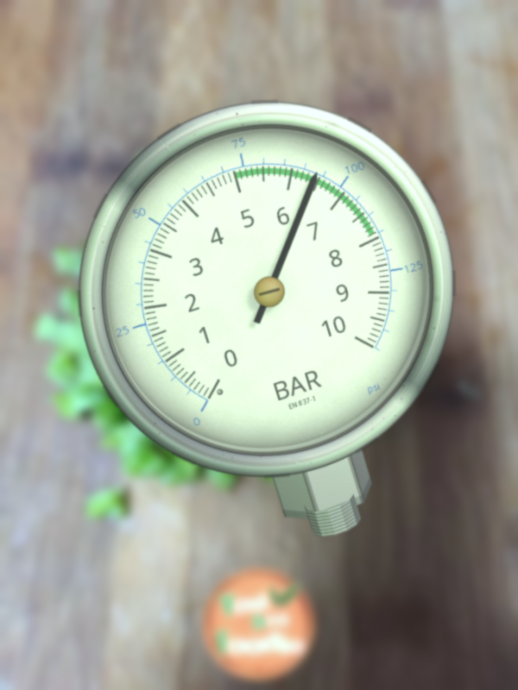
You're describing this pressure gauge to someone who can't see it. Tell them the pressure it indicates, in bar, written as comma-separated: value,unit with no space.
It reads 6.4,bar
